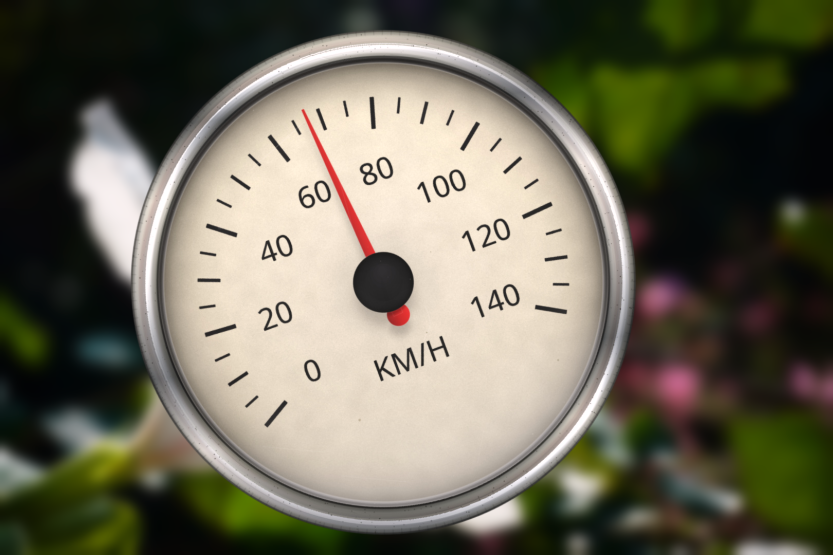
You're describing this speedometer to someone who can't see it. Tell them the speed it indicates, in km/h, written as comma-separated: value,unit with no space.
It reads 67.5,km/h
